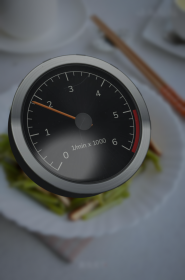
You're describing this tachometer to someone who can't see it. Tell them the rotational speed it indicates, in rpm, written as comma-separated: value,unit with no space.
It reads 1800,rpm
